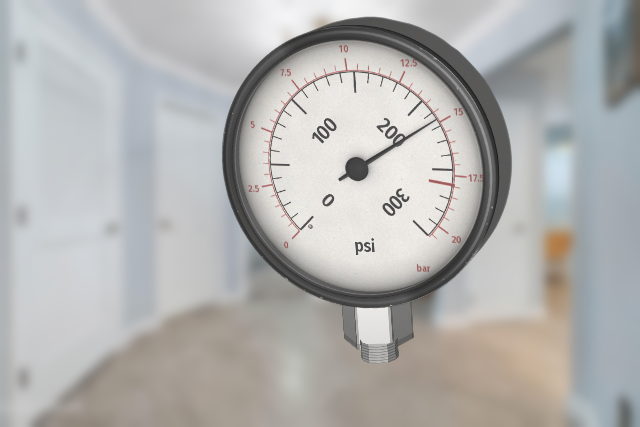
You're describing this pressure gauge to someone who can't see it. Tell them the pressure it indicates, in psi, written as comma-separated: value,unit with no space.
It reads 215,psi
